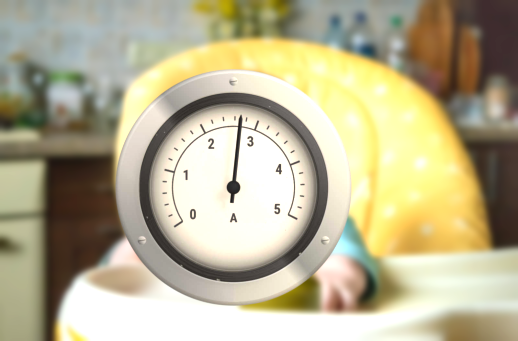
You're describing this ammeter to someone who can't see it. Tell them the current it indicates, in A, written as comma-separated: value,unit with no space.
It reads 2.7,A
